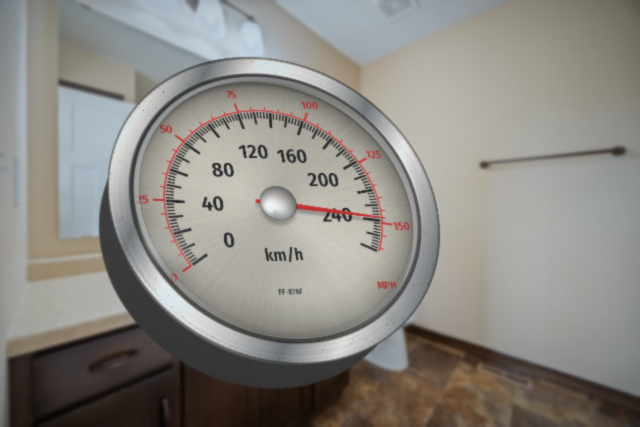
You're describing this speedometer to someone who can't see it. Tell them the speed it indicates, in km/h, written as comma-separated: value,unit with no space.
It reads 240,km/h
